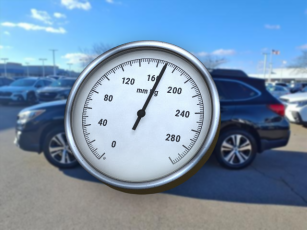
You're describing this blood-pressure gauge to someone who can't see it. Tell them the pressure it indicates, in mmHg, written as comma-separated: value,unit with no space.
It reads 170,mmHg
